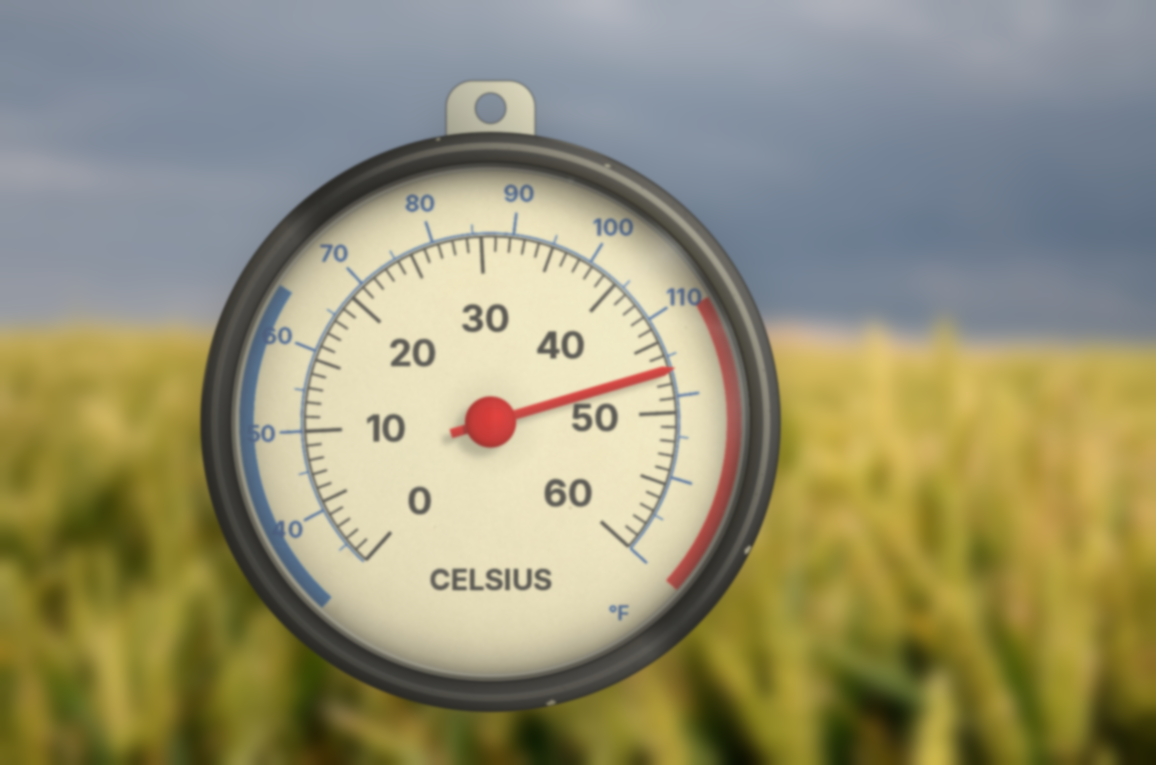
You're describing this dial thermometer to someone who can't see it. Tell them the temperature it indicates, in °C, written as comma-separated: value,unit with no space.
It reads 47,°C
